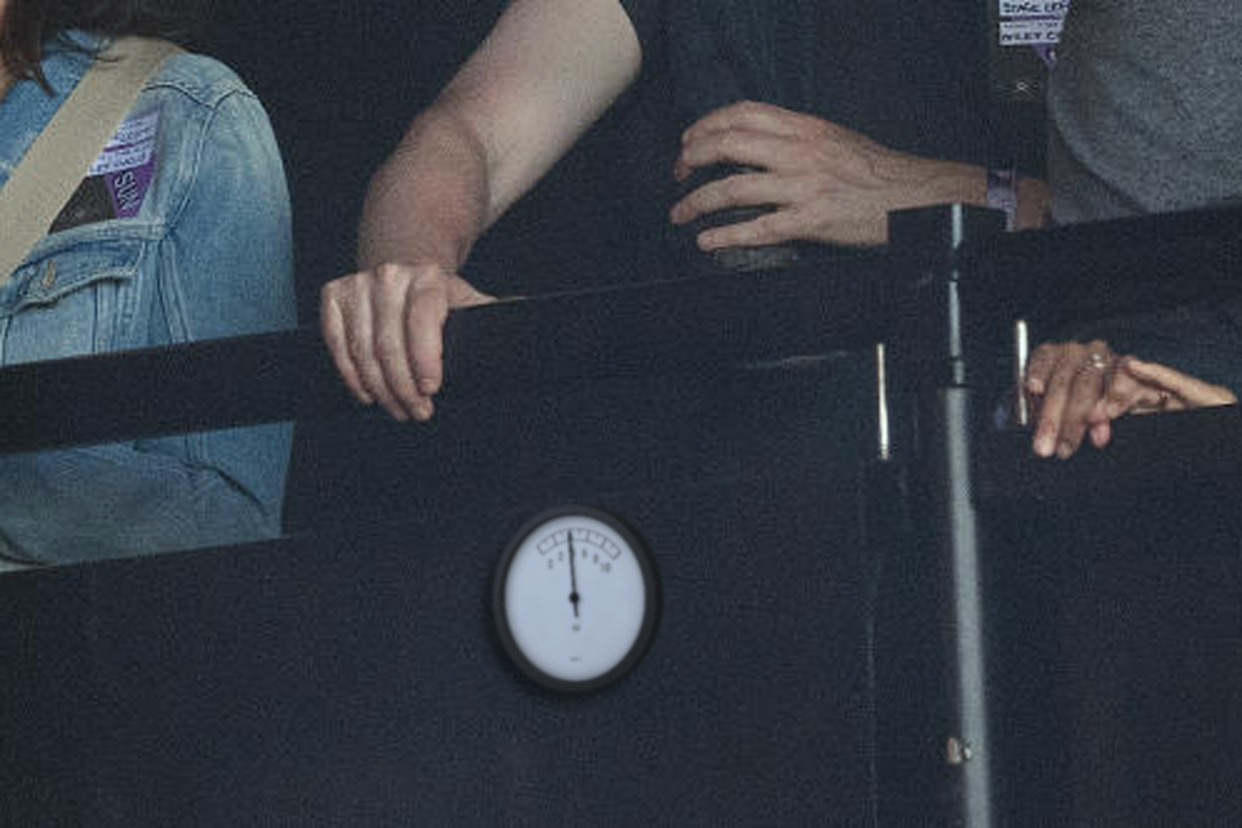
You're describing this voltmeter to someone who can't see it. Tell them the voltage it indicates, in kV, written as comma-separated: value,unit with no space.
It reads 4,kV
